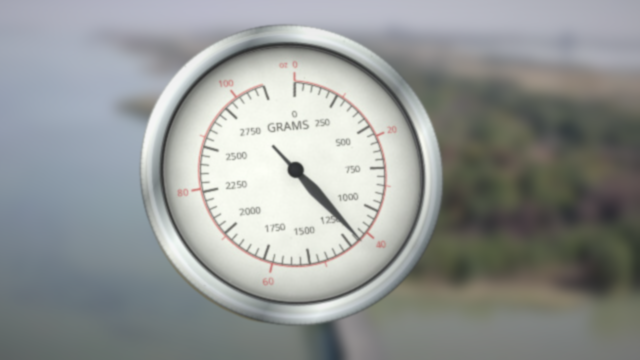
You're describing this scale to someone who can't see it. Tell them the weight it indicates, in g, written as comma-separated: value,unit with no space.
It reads 1200,g
